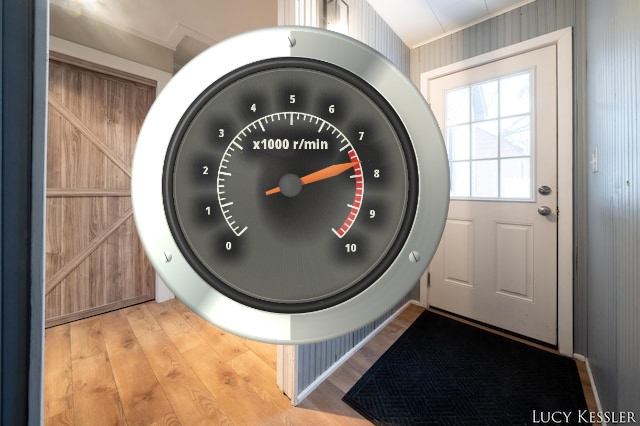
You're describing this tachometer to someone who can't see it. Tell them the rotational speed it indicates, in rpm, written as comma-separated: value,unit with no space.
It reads 7600,rpm
